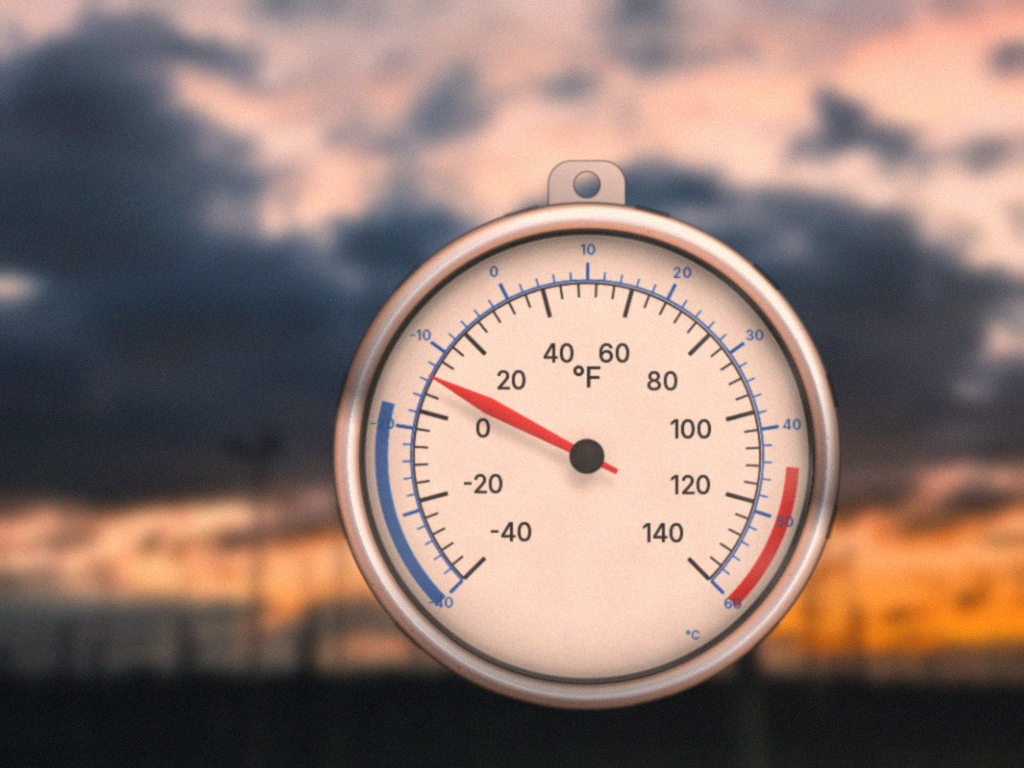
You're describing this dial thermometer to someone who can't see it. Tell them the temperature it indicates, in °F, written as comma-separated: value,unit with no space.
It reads 8,°F
